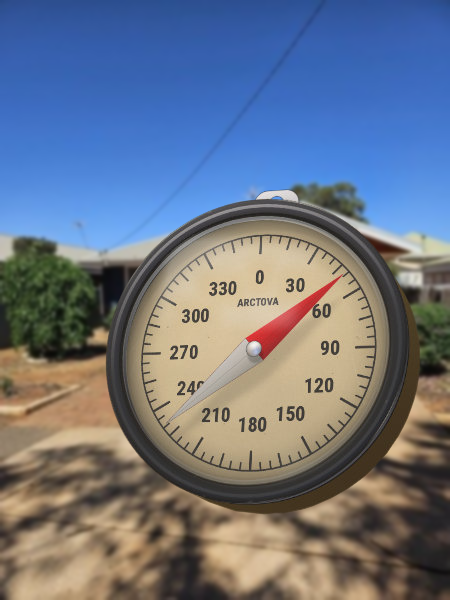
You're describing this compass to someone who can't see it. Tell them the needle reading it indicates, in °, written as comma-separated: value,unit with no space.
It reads 50,°
